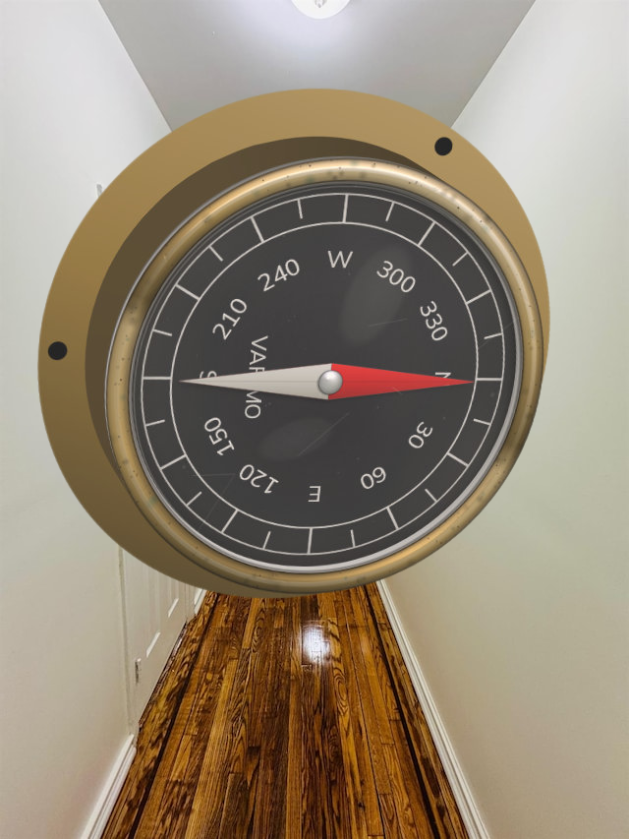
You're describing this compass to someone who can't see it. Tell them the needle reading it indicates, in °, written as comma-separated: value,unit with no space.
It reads 0,°
